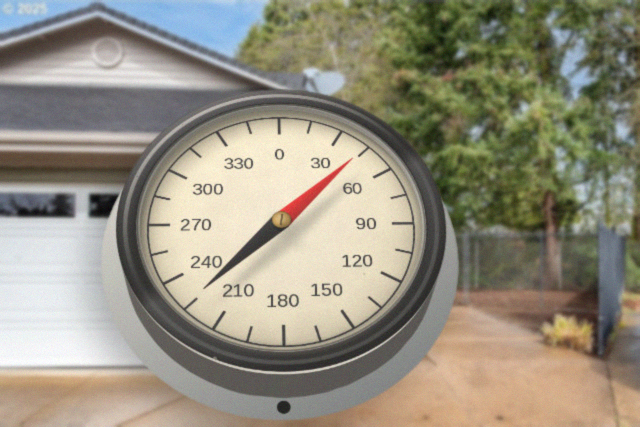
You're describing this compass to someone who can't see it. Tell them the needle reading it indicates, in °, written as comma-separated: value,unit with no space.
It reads 45,°
